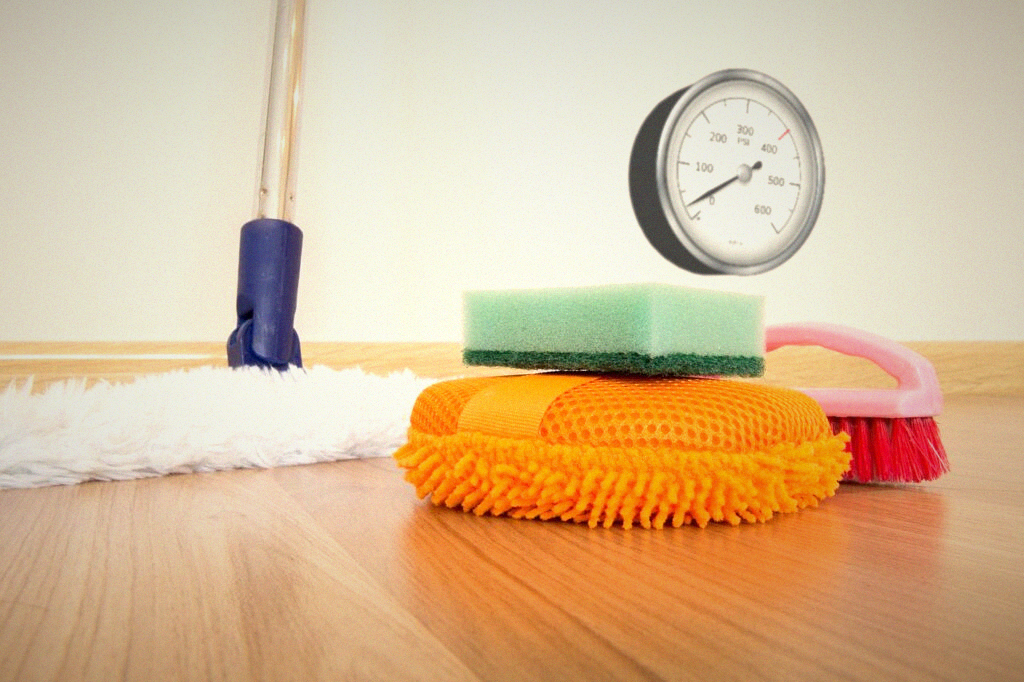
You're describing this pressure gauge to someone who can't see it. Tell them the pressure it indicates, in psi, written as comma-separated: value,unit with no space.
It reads 25,psi
